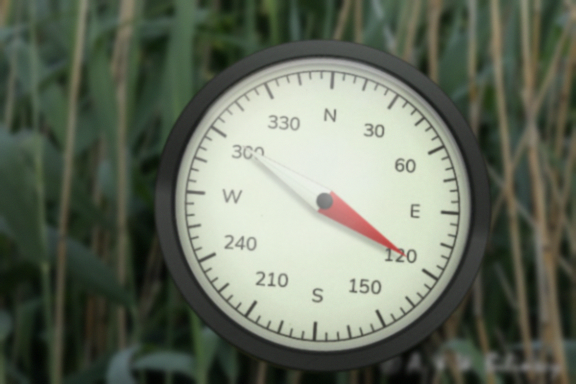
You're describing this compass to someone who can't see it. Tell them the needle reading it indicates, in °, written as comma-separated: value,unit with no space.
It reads 120,°
